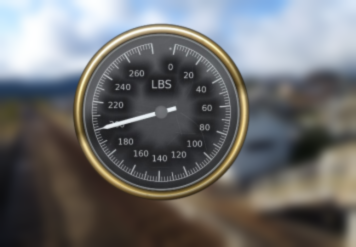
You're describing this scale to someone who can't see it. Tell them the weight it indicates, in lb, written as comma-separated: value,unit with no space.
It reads 200,lb
